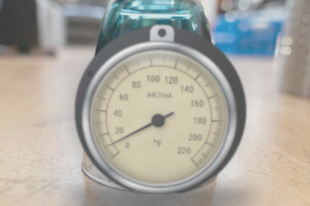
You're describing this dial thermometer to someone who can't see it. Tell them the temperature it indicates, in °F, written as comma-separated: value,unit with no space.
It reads 10,°F
